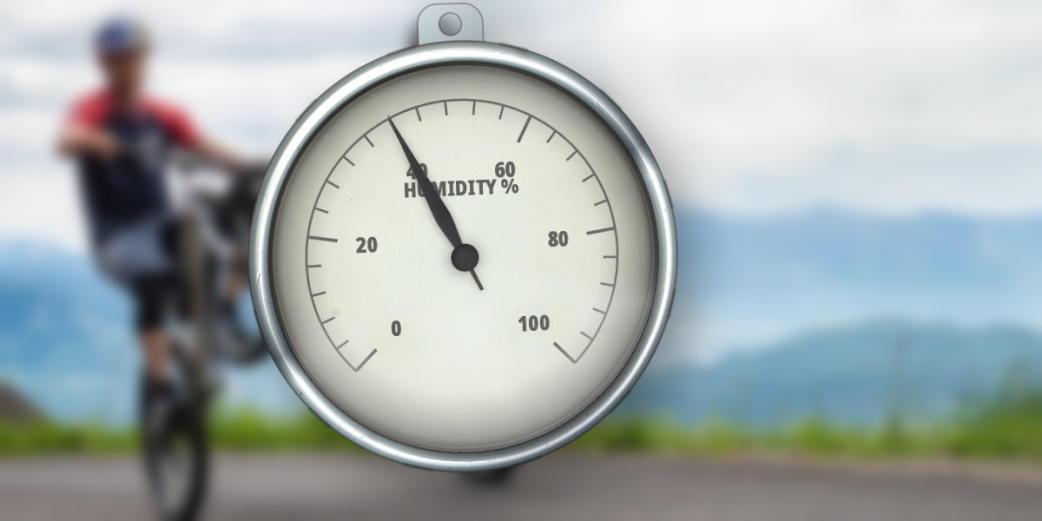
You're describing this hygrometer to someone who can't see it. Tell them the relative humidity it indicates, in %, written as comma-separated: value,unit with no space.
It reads 40,%
